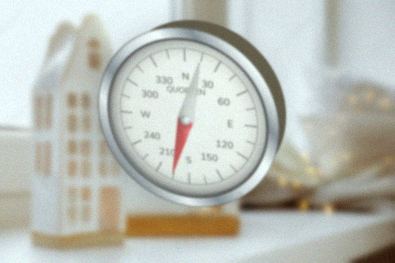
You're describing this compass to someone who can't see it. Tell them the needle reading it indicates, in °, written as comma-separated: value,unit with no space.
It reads 195,°
